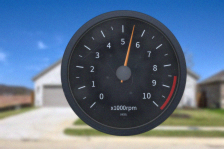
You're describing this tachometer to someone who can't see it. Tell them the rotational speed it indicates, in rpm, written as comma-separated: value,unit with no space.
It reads 5500,rpm
